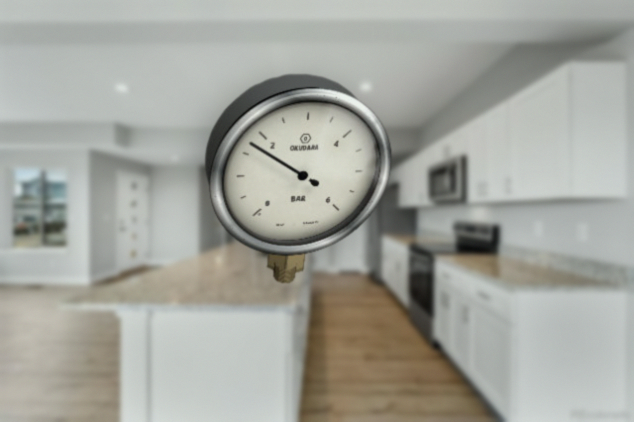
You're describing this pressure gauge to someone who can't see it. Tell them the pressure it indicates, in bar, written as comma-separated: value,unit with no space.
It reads 1.75,bar
